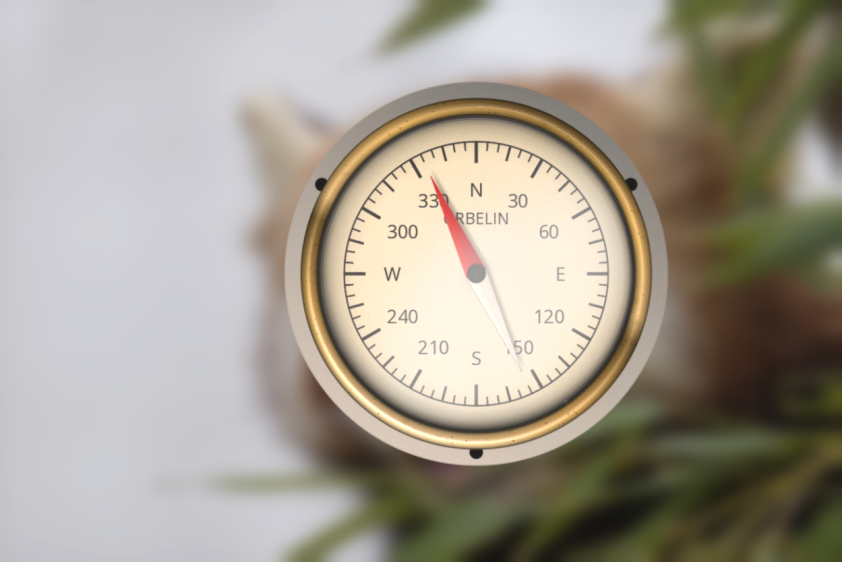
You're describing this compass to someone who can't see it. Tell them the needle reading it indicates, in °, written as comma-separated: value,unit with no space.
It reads 335,°
